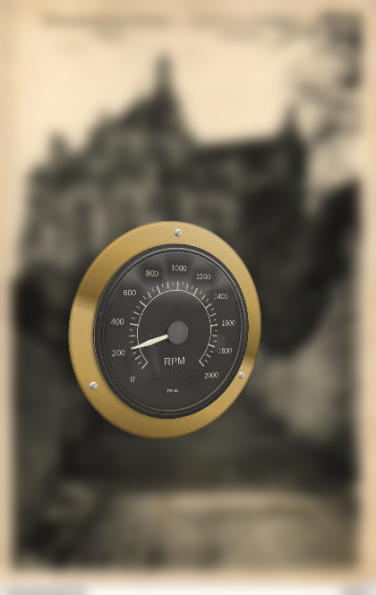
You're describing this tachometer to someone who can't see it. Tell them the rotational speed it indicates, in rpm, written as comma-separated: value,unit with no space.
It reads 200,rpm
